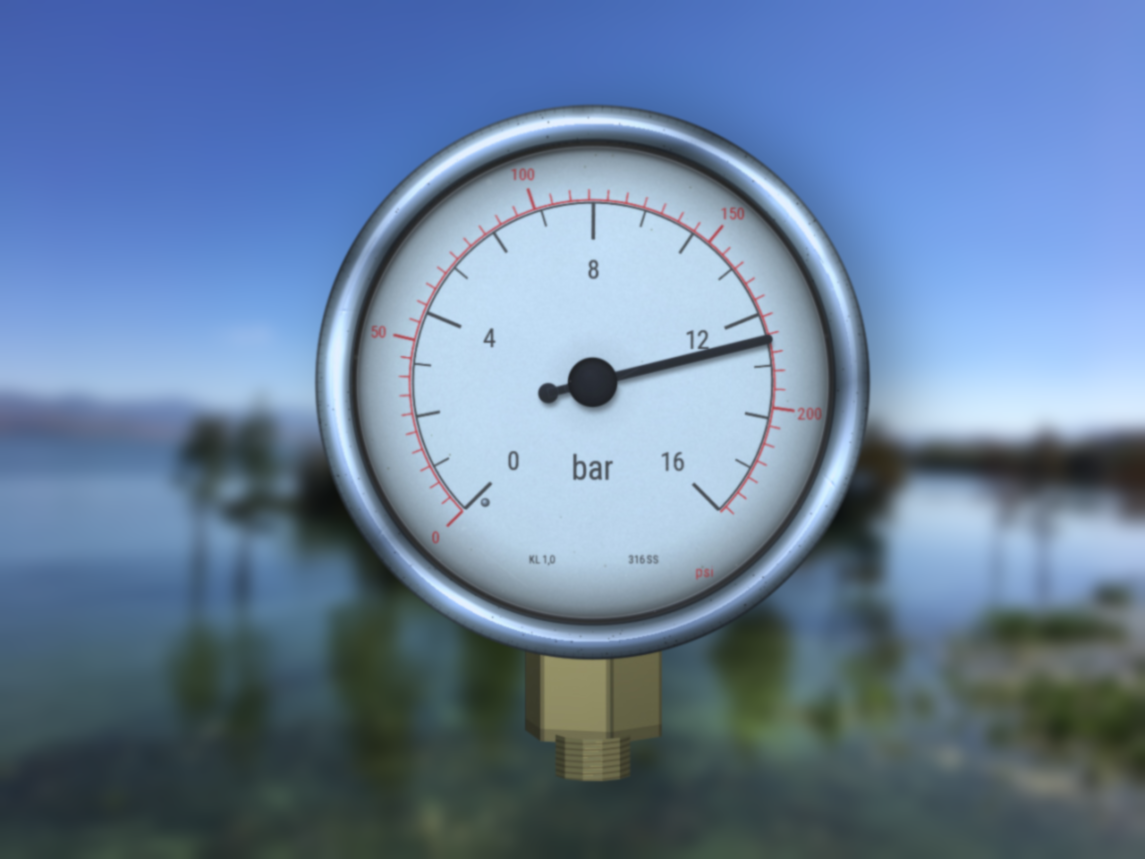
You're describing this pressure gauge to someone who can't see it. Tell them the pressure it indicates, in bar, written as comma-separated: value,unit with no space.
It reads 12.5,bar
